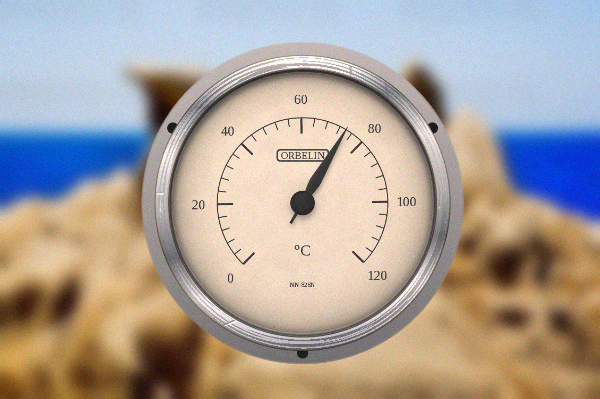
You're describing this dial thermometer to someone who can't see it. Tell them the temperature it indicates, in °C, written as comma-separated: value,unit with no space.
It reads 74,°C
